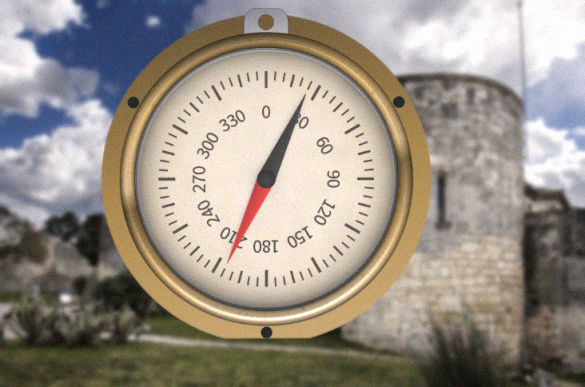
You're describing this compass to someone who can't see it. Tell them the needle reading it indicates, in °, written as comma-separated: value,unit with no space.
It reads 205,°
